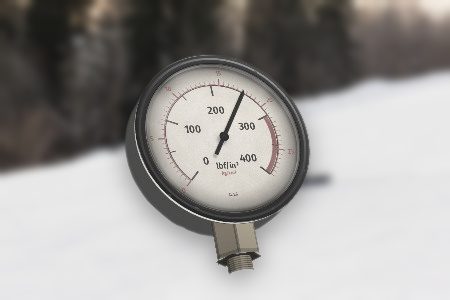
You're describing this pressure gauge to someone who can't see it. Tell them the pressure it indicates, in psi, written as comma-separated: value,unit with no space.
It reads 250,psi
